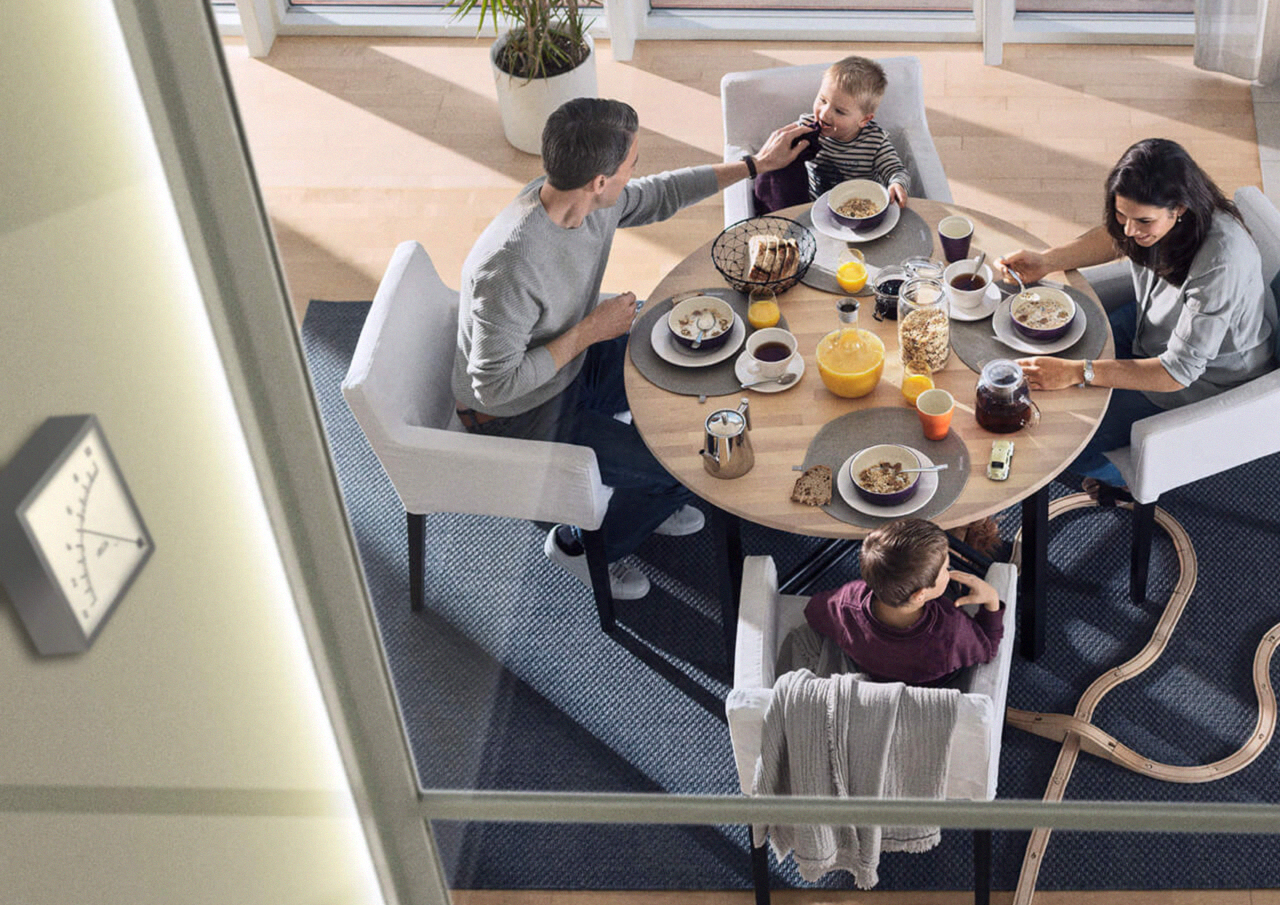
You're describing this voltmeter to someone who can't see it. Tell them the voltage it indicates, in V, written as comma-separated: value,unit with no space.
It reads 5,V
